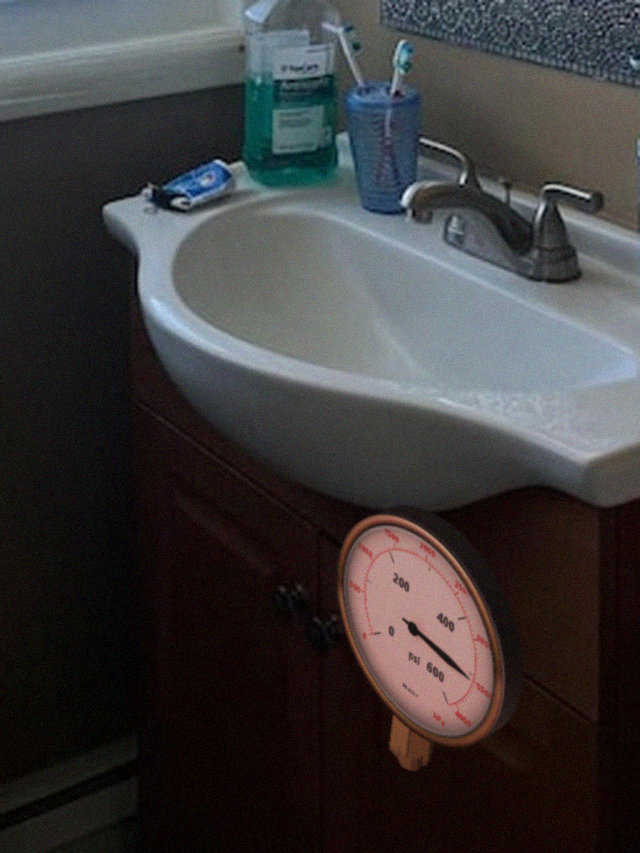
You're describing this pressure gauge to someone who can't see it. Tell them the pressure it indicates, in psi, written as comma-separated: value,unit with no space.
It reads 500,psi
